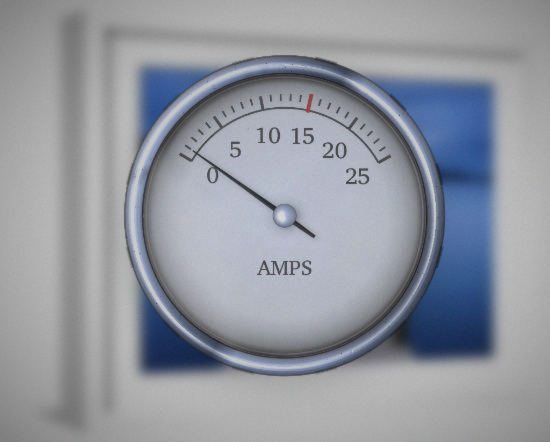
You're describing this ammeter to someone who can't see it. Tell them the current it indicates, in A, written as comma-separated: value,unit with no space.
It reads 1,A
